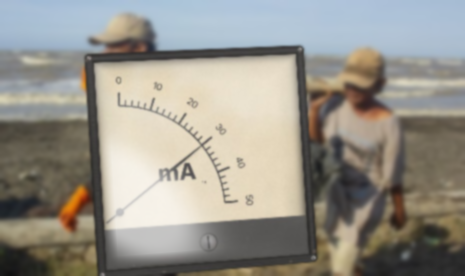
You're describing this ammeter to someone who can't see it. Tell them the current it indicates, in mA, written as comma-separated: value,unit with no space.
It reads 30,mA
